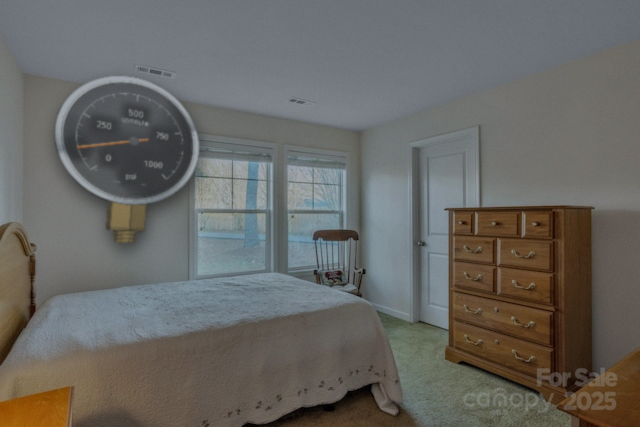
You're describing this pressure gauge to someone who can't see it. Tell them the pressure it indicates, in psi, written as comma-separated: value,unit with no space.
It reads 100,psi
